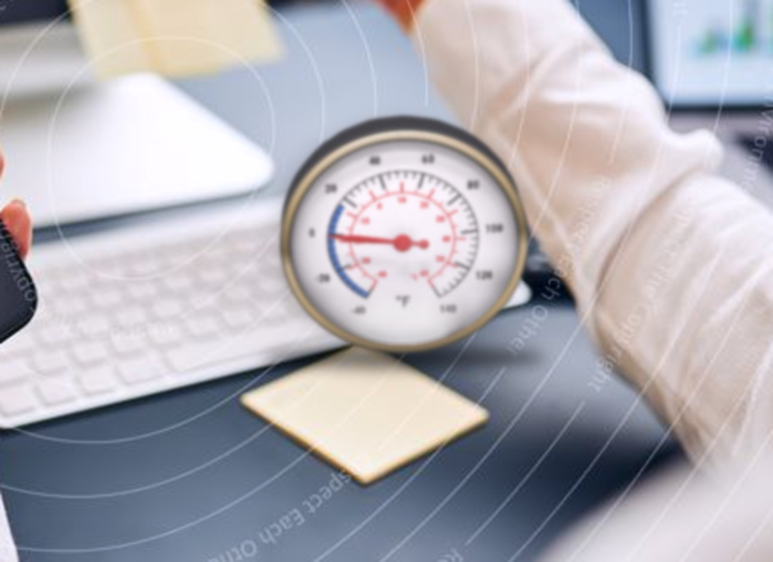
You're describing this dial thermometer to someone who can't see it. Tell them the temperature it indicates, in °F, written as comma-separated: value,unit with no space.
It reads 0,°F
